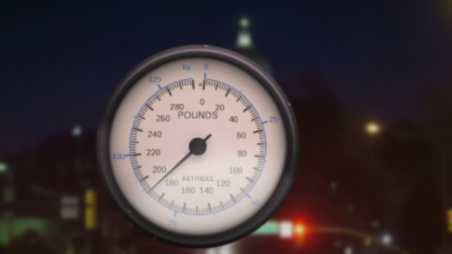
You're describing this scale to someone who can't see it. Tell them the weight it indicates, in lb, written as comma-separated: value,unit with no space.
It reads 190,lb
